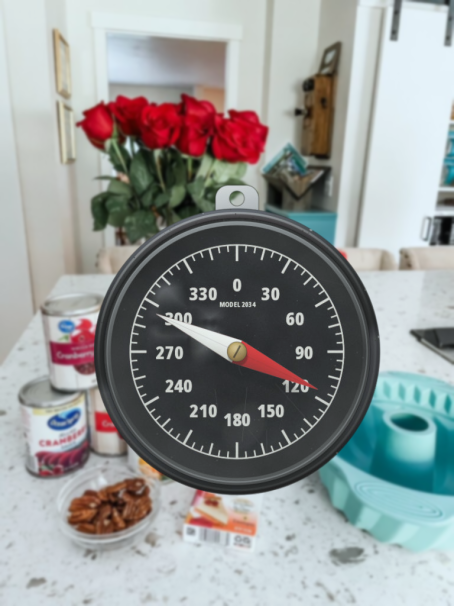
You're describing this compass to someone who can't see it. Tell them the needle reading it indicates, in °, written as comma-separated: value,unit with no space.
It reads 115,°
